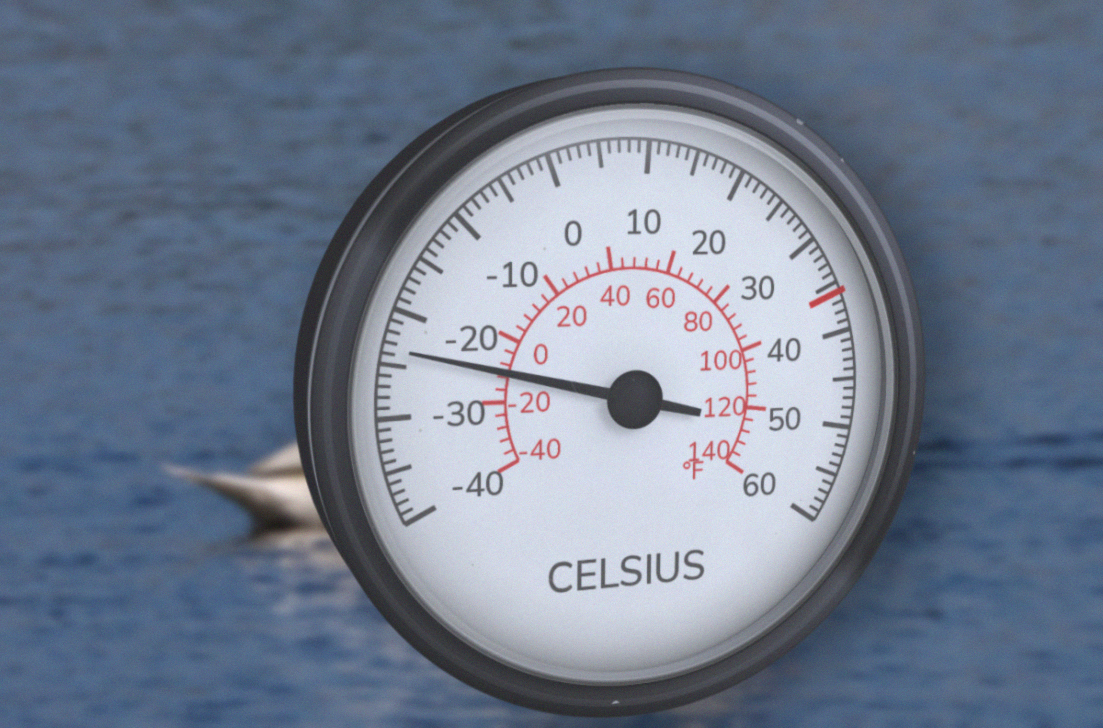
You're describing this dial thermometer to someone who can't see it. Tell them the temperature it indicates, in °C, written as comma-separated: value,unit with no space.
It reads -23.5,°C
